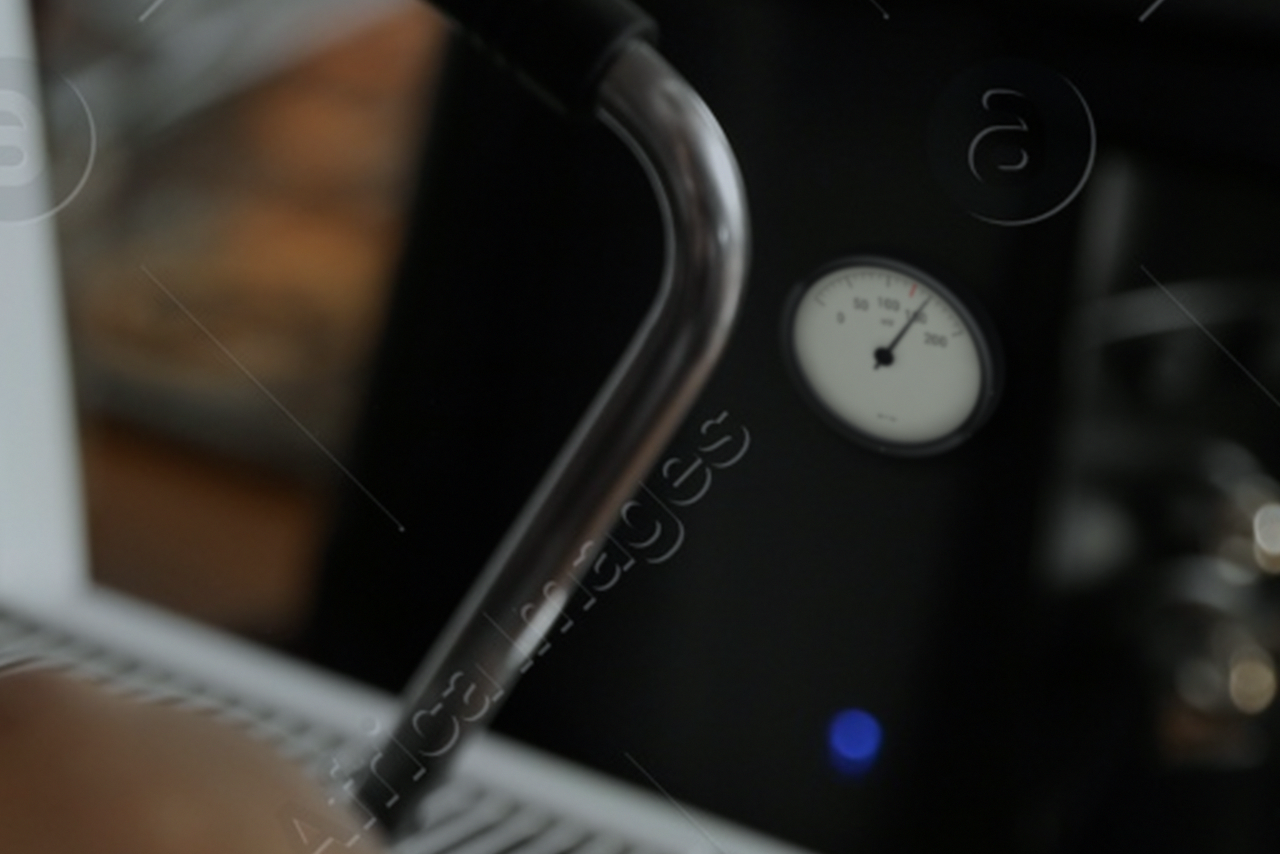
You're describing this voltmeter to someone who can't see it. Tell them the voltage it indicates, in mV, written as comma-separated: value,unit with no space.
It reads 150,mV
